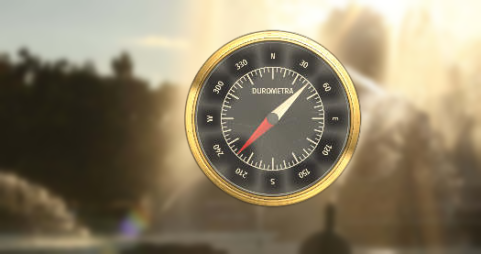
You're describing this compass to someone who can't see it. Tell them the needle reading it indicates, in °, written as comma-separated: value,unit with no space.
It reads 225,°
